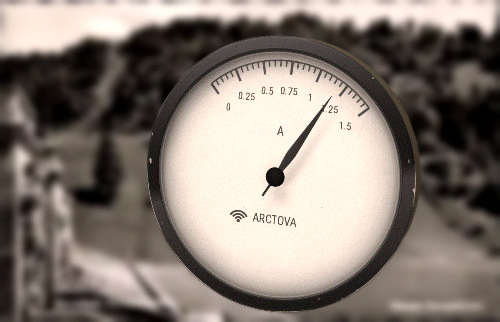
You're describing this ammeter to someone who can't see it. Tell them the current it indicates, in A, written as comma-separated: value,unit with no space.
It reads 1.2,A
